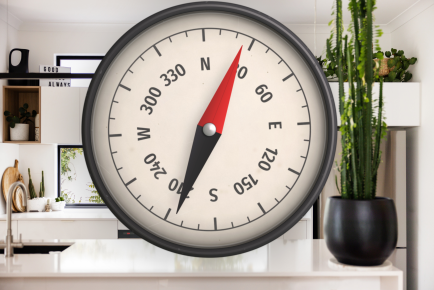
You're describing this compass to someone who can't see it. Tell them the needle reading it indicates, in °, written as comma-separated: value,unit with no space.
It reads 25,°
